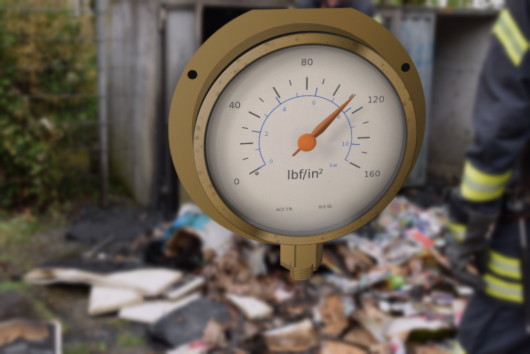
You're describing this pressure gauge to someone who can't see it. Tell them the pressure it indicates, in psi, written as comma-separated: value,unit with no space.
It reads 110,psi
